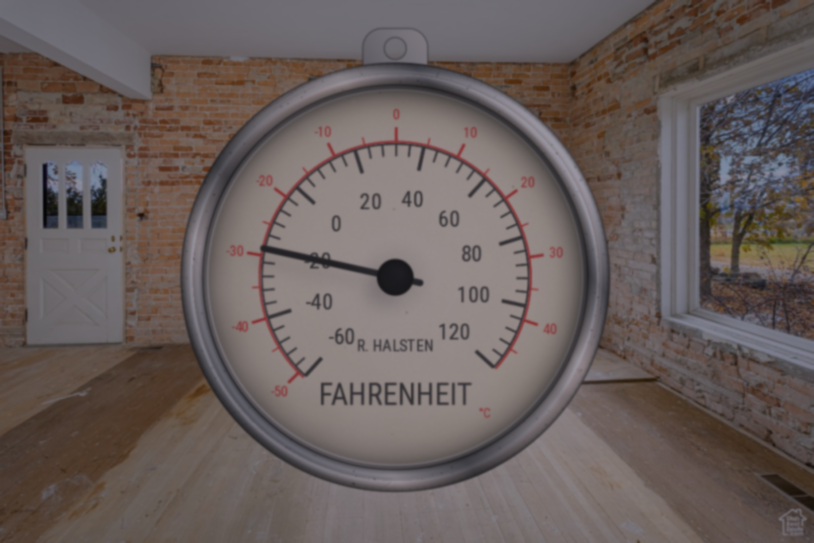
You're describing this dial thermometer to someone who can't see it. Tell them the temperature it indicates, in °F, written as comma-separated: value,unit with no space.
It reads -20,°F
